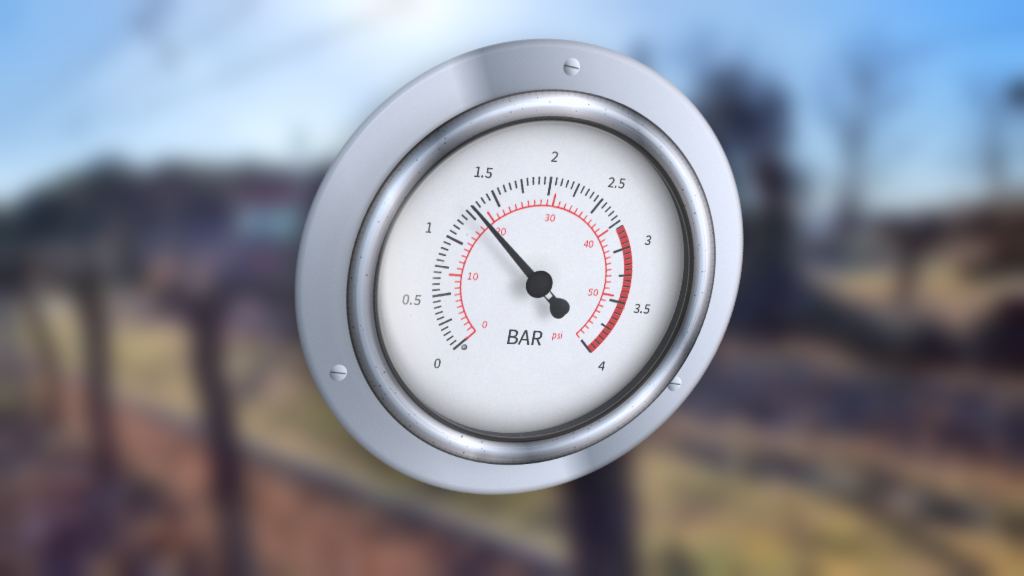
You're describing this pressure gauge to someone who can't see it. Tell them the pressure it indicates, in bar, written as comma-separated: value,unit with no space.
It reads 1.3,bar
